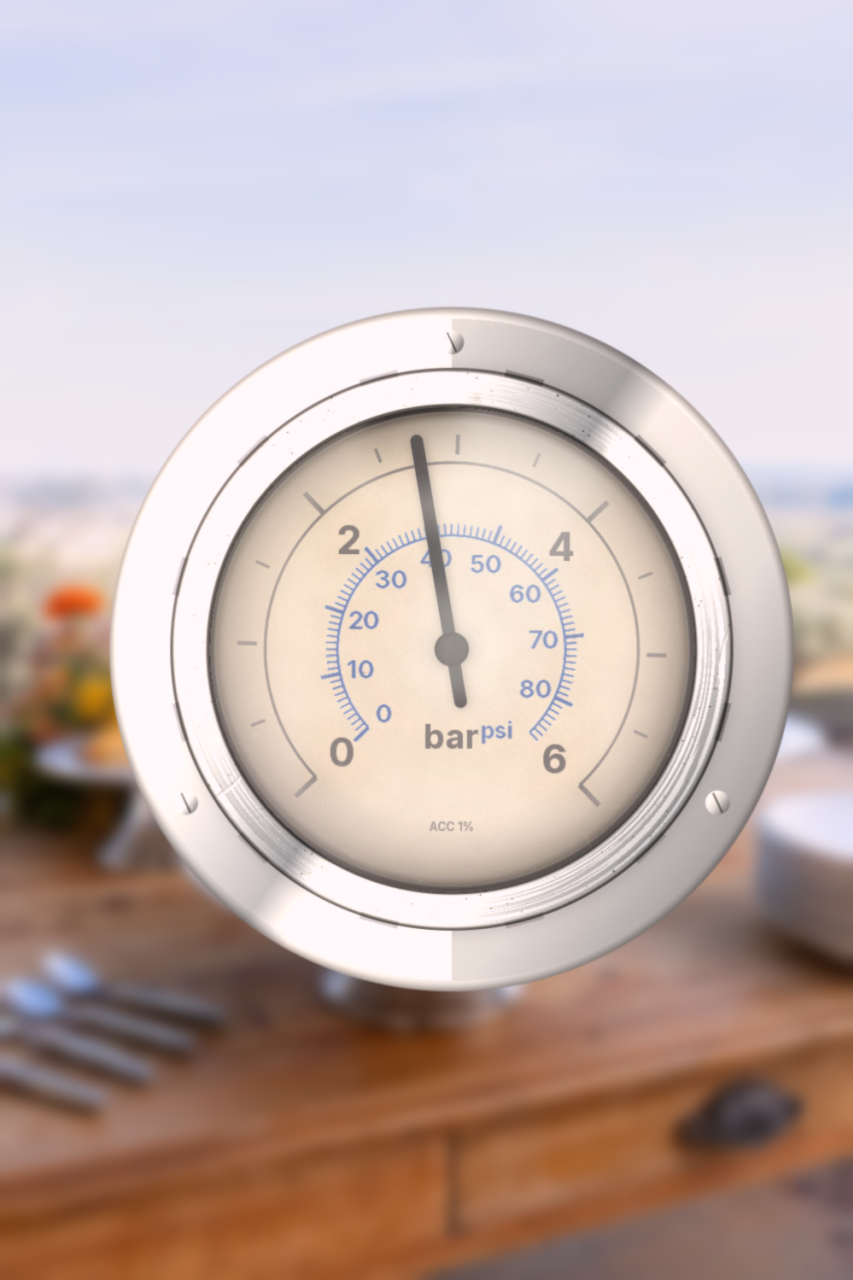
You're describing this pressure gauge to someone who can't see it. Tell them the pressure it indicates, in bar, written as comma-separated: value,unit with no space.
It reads 2.75,bar
